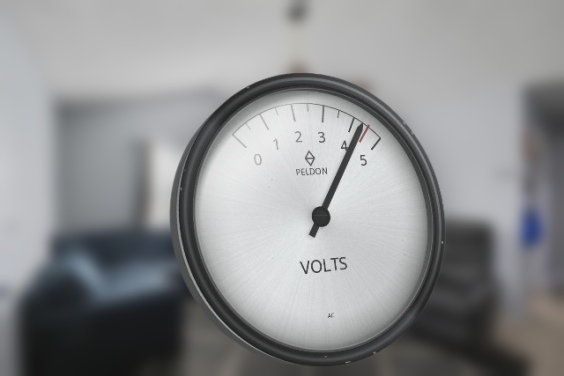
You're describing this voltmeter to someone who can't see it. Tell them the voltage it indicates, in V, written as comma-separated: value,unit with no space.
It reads 4.25,V
